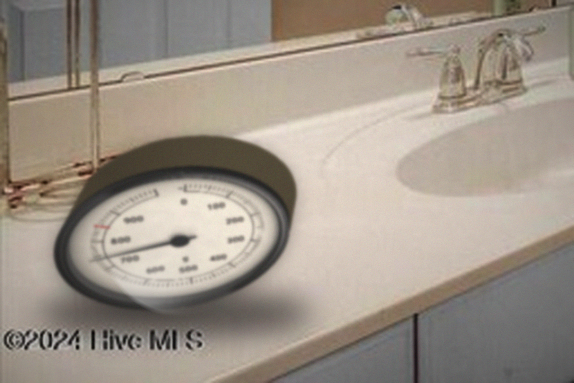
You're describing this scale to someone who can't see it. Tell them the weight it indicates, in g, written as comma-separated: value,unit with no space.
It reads 750,g
